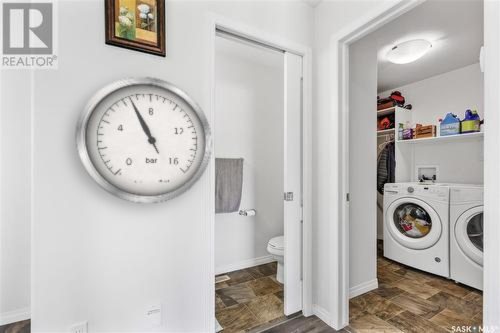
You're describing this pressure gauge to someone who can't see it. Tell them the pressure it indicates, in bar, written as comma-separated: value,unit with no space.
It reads 6.5,bar
